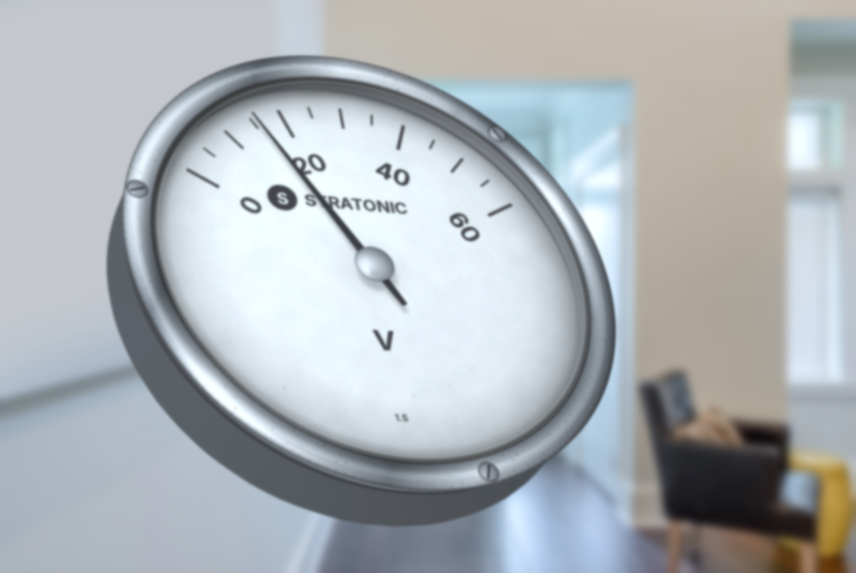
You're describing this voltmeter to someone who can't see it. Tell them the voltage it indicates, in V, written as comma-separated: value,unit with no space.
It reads 15,V
